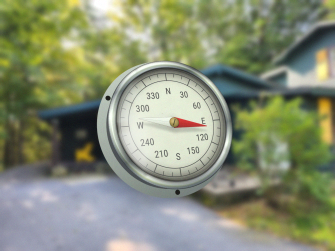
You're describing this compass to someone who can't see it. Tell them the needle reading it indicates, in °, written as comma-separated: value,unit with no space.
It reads 100,°
